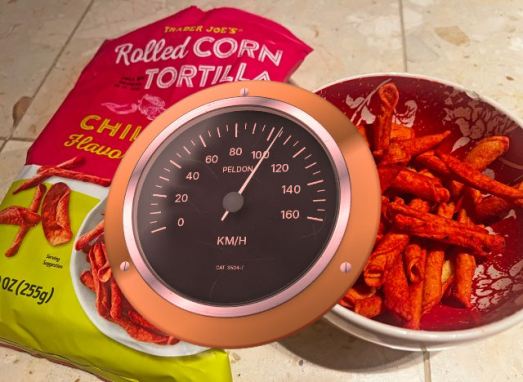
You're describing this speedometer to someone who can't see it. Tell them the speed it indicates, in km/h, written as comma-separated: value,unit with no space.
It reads 105,km/h
